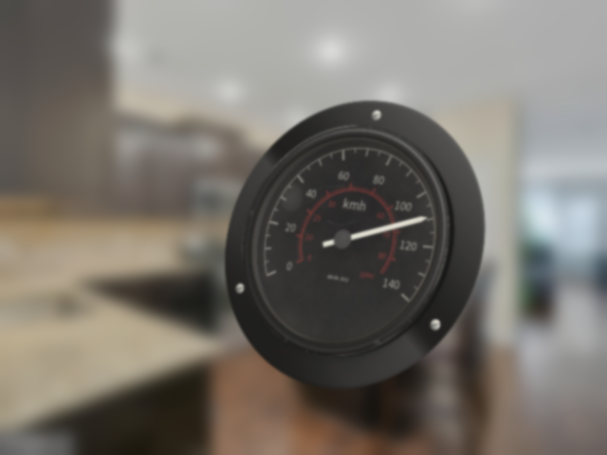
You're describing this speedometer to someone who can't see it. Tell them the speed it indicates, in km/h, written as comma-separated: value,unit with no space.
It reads 110,km/h
